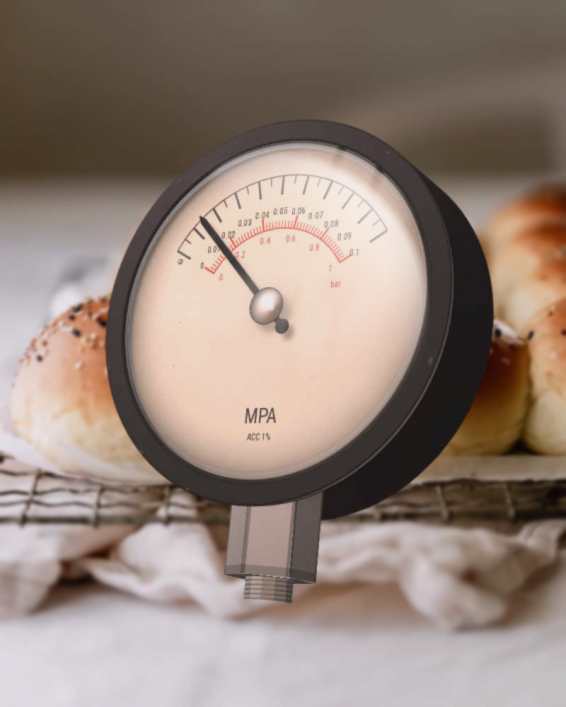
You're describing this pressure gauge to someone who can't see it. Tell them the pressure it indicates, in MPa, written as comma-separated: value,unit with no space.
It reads 0.015,MPa
